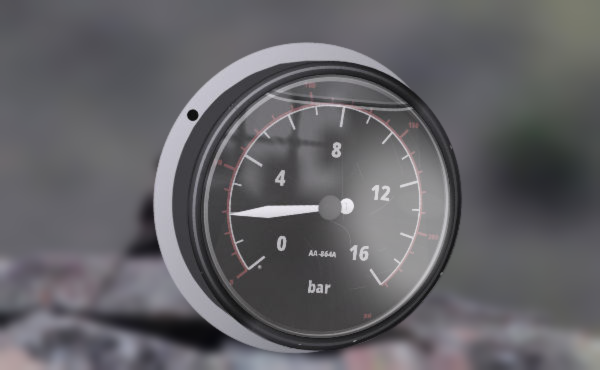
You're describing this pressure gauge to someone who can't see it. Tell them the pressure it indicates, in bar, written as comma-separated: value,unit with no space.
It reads 2,bar
